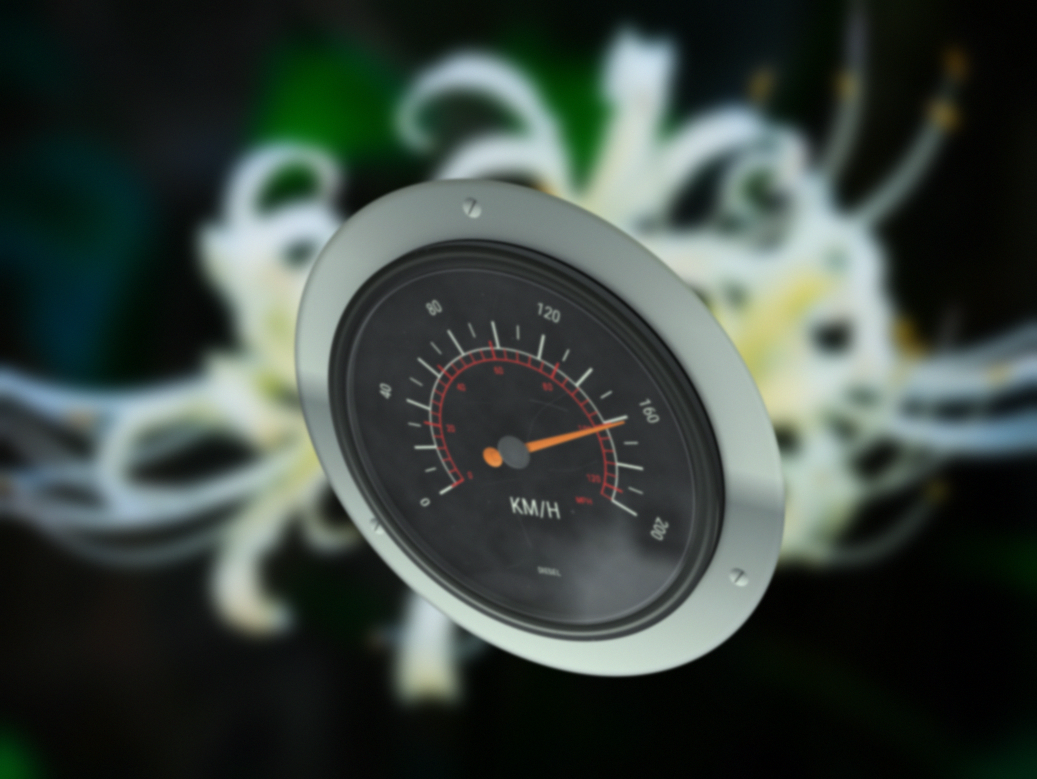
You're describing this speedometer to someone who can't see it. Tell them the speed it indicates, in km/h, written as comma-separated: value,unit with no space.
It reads 160,km/h
